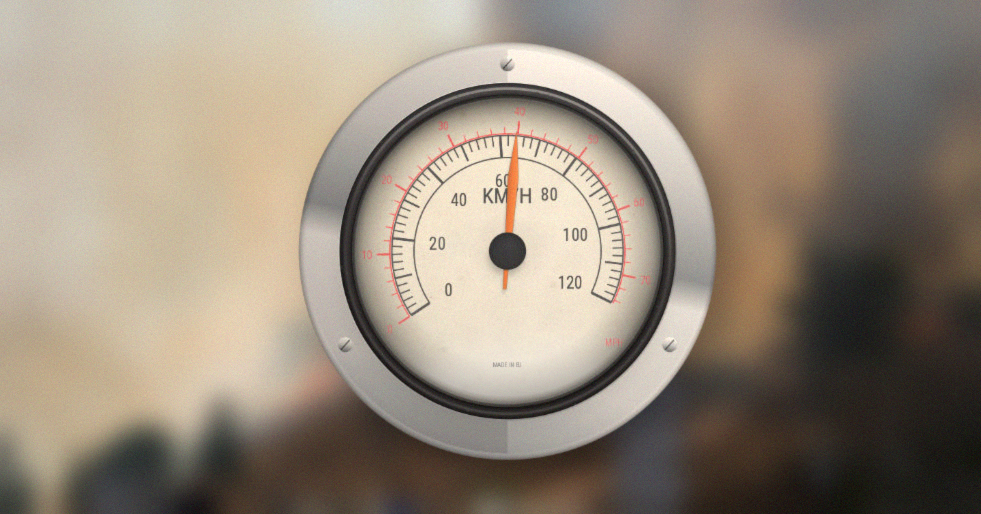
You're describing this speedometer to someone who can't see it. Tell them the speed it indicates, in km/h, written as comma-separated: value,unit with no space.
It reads 64,km/h
